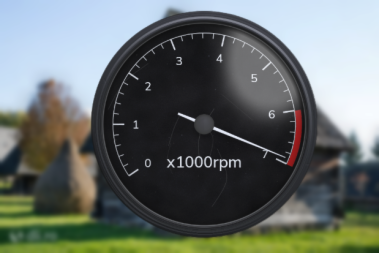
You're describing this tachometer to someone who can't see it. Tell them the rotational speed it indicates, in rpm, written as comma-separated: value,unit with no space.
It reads 6900,rpm
